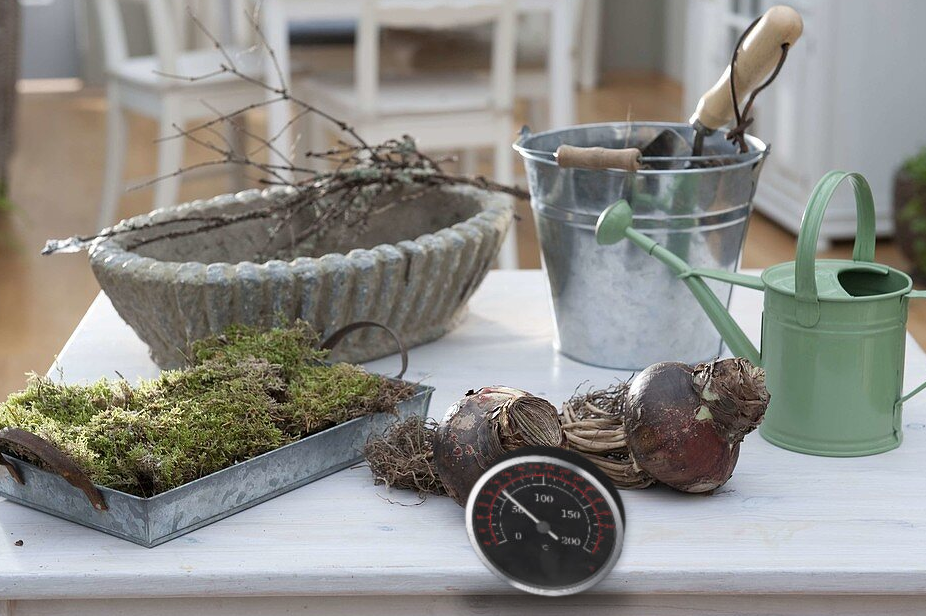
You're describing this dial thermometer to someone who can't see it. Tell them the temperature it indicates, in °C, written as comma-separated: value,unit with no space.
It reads 60,°C
